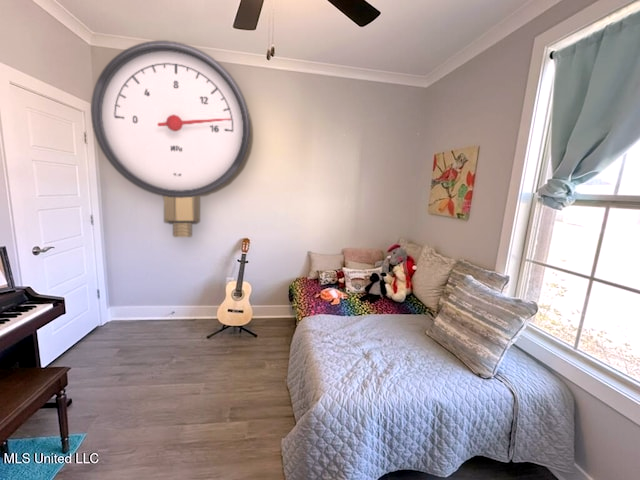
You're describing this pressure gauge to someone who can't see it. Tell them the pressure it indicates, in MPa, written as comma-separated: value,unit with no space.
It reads 15,MPa
